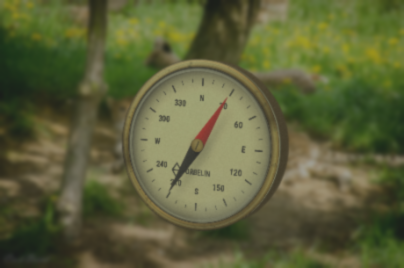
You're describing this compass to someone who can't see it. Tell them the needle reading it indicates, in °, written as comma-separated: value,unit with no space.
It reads 30,°
